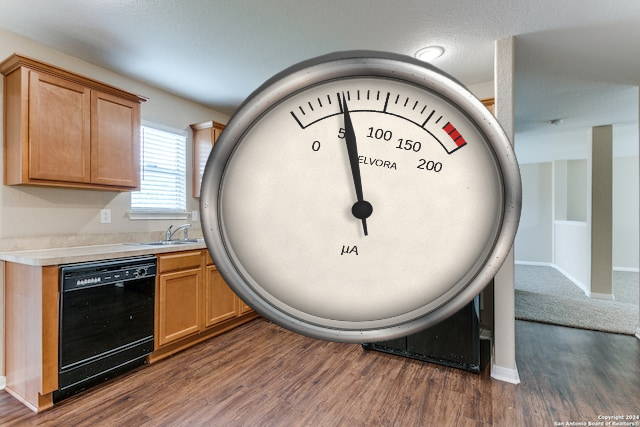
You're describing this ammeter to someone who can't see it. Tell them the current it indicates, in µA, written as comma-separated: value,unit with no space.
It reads 55,µA
